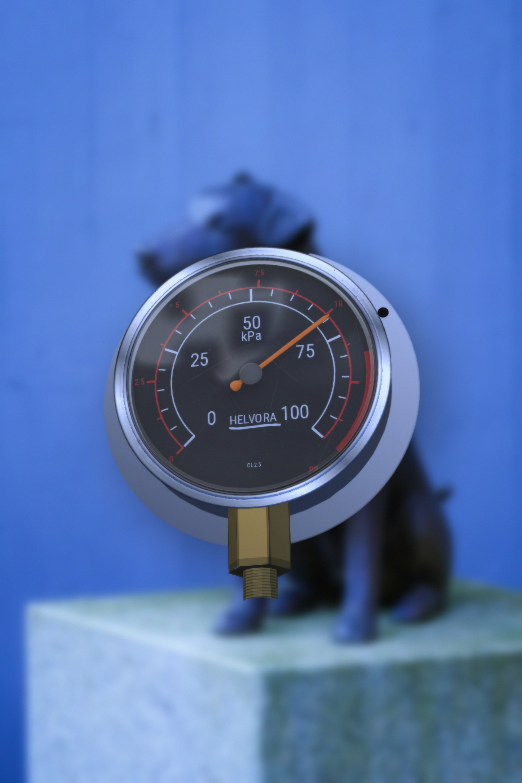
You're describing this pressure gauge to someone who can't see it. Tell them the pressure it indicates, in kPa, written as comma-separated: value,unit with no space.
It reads 70,kPa
